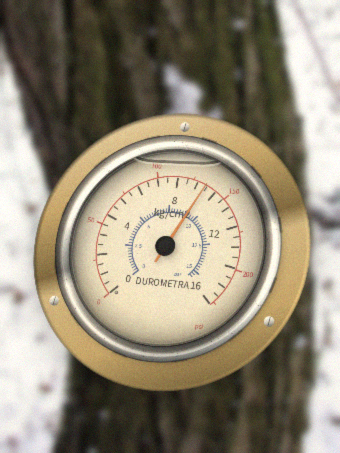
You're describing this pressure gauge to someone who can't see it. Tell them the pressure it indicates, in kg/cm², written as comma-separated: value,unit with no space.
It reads 9.5,kg/cm²
